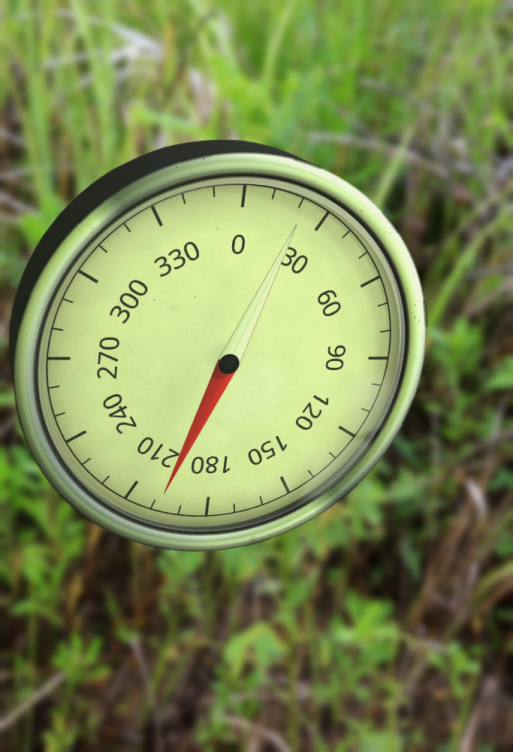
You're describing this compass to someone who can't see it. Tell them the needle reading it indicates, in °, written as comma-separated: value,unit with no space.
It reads 200,°
